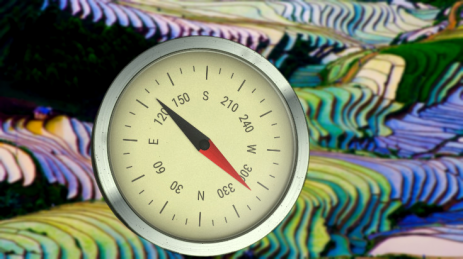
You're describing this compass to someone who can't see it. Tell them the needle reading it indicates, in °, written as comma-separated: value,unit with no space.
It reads 310,°
